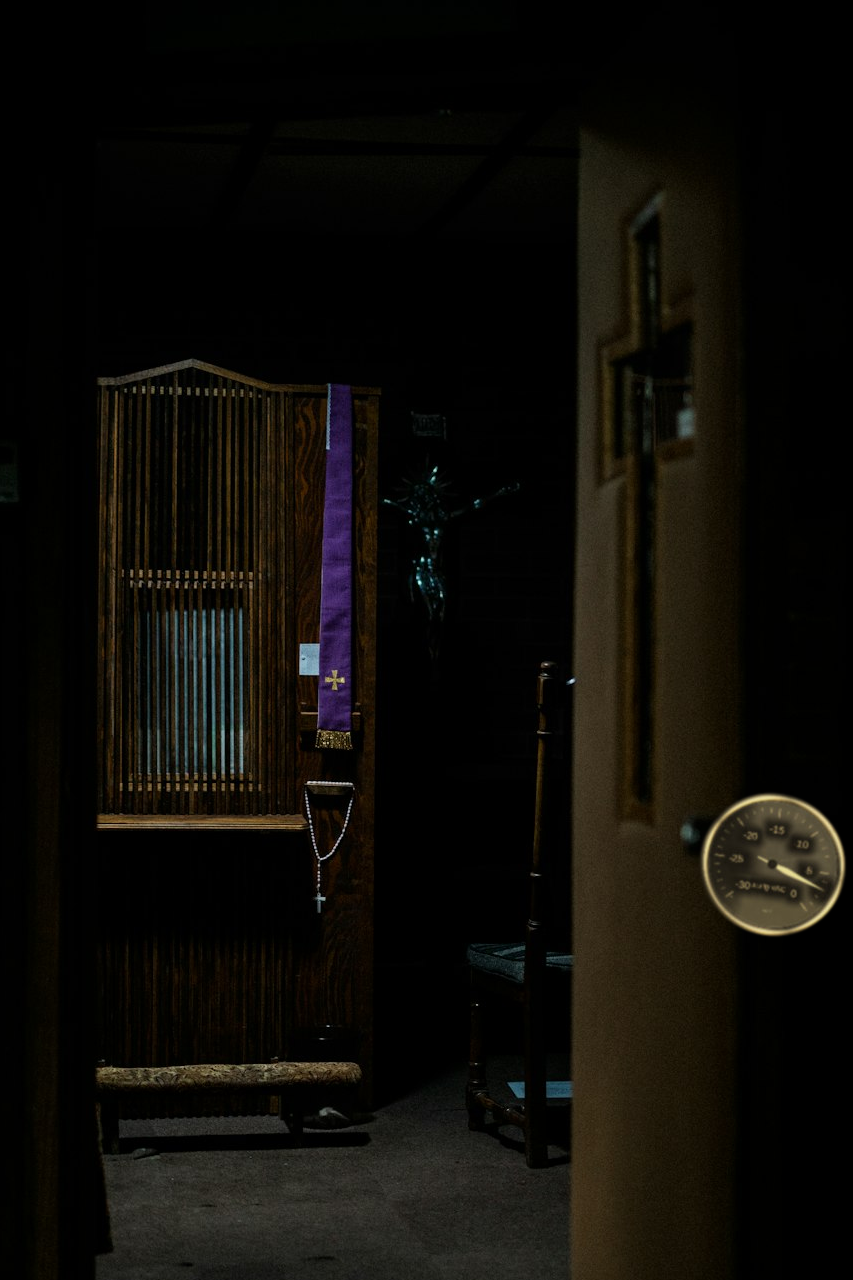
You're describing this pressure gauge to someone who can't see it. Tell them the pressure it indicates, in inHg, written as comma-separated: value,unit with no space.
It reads -3,inHg
